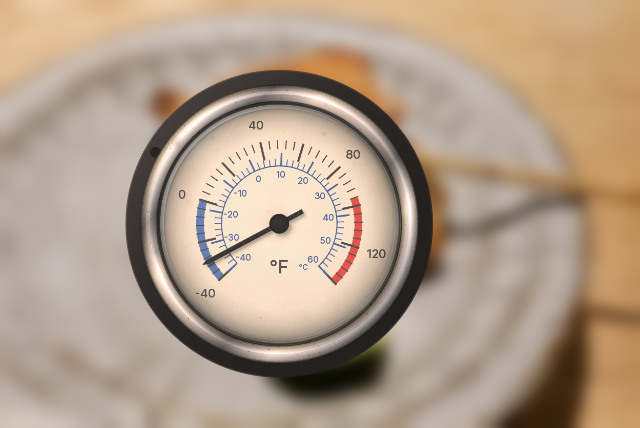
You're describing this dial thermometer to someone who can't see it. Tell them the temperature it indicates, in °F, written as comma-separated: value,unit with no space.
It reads -30,°F
